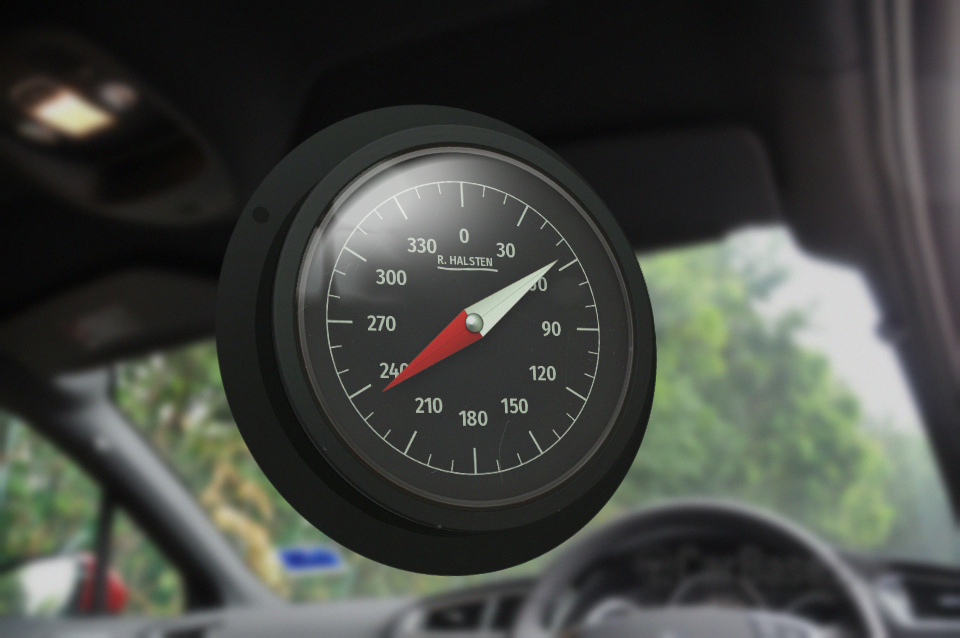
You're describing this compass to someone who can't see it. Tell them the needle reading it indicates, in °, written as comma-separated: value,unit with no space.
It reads 235,°
